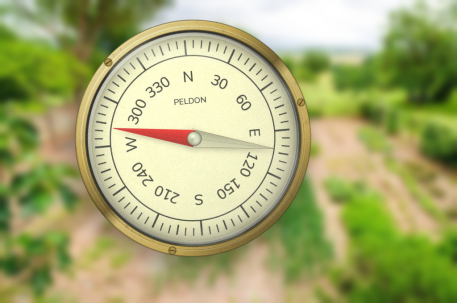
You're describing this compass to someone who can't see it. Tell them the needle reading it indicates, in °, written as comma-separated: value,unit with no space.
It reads 282.5,°
